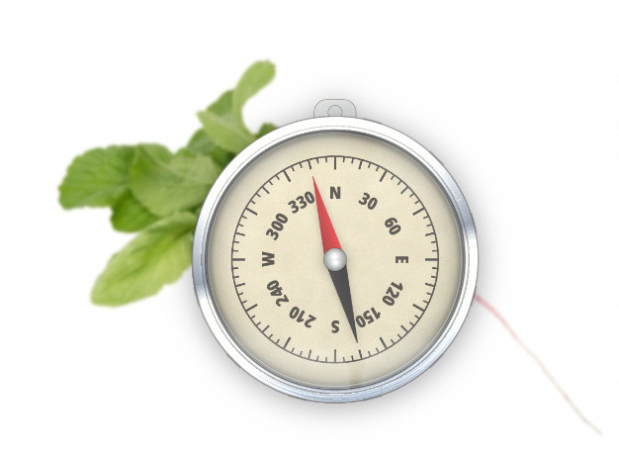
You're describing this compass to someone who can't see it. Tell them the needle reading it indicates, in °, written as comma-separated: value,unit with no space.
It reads 345,°
